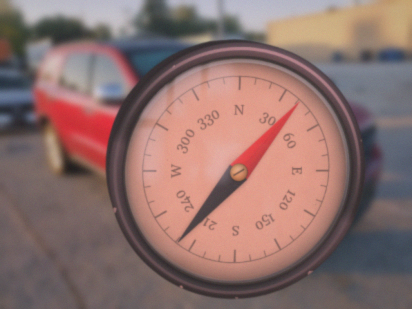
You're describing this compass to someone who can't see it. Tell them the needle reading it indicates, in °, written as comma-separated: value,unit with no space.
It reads 40,°
